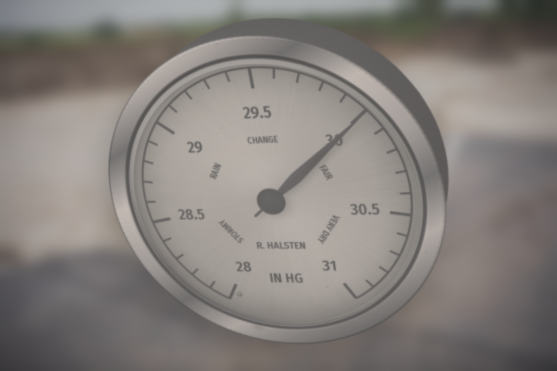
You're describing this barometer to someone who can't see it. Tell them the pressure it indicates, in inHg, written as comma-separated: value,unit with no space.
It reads 30,inHg
